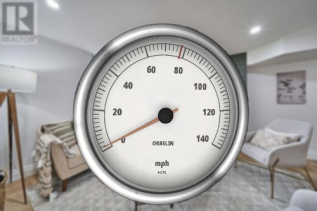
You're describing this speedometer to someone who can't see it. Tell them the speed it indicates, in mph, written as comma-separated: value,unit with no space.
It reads 2,mph
